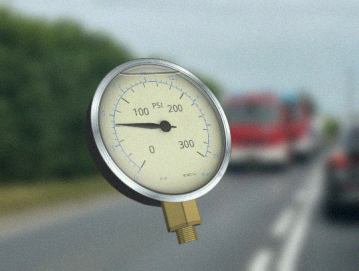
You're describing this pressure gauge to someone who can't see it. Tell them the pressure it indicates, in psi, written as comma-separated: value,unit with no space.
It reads 60,psi
